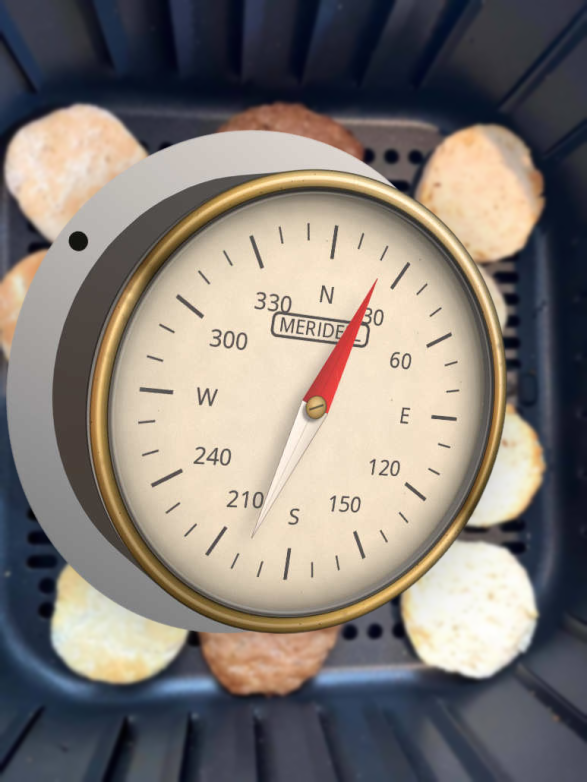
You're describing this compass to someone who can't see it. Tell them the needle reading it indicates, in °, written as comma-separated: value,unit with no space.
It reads 20,°
